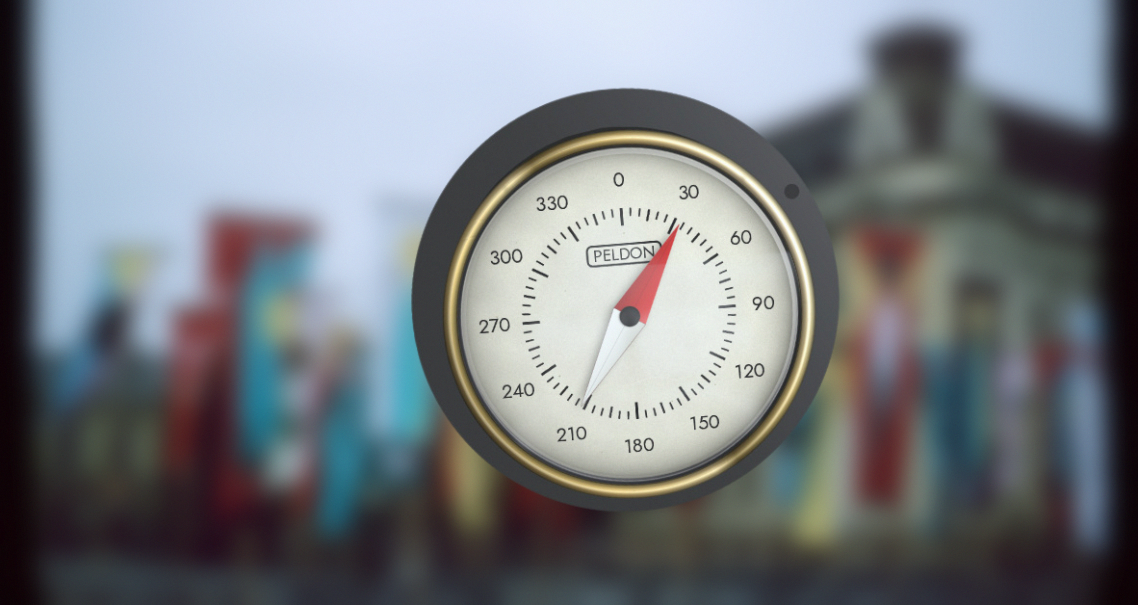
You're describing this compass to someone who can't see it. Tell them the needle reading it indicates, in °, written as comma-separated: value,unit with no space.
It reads 32.5,°
